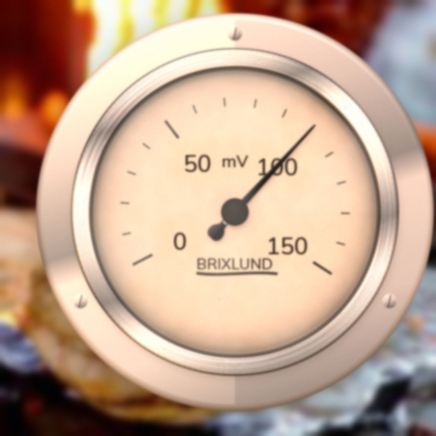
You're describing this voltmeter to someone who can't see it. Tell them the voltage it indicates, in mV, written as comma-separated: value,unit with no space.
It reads 100,mV
